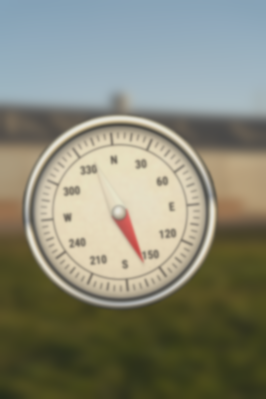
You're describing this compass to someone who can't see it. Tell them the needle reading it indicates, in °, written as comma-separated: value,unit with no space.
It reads 160,°
